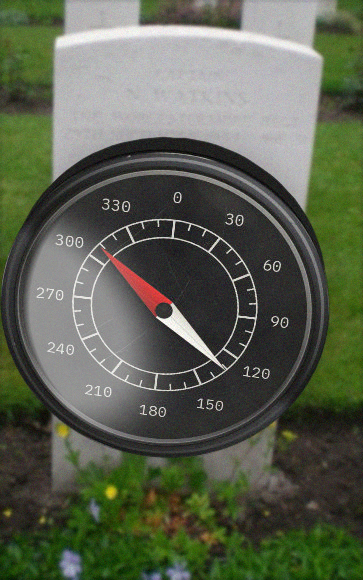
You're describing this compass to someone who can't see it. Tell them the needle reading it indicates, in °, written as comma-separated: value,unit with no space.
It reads 310,°
